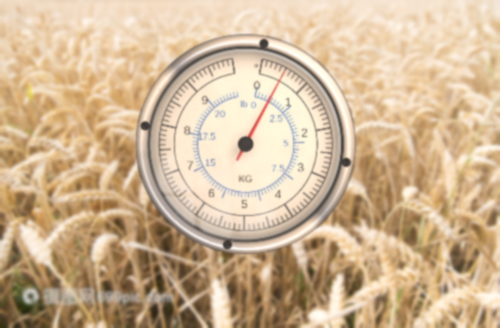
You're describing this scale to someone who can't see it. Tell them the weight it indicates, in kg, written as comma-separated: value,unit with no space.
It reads 0.5,kg
